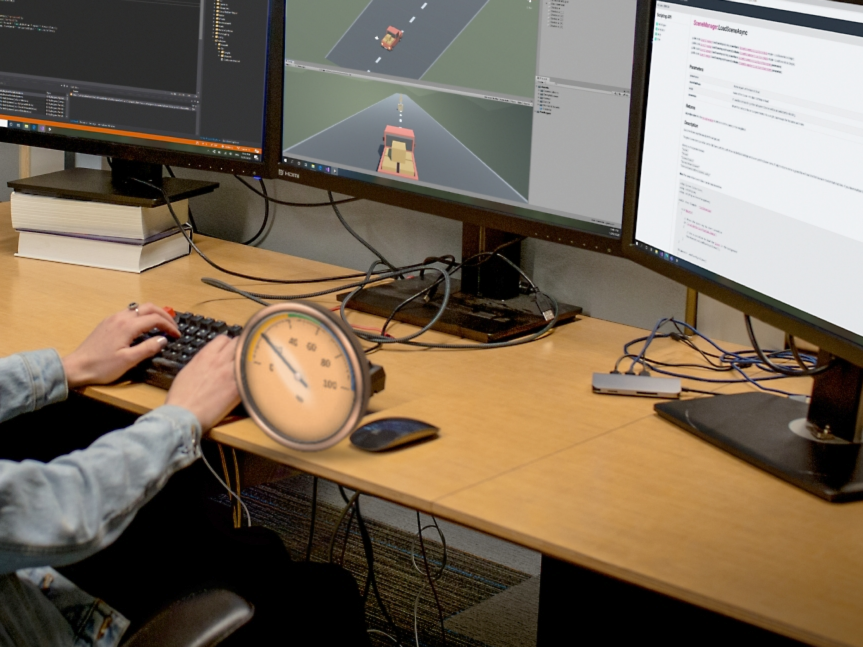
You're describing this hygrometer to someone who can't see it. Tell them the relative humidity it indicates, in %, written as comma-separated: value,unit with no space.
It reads 20,%
